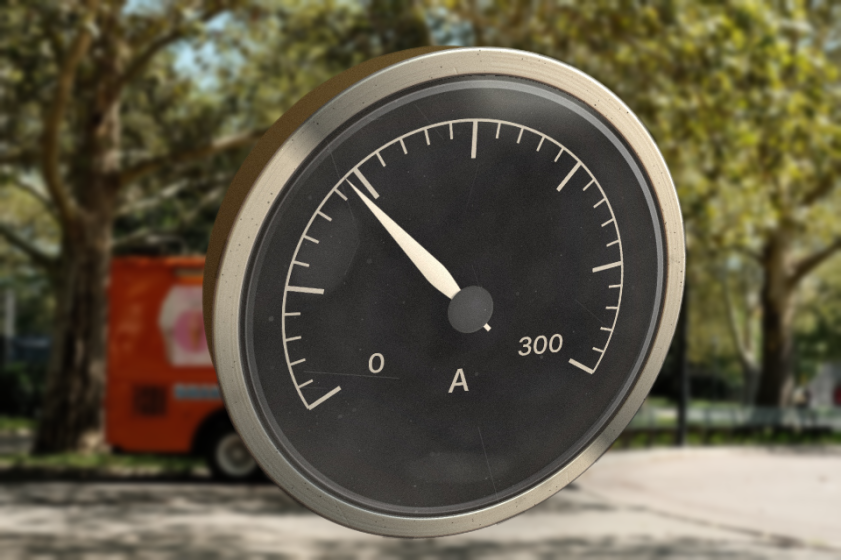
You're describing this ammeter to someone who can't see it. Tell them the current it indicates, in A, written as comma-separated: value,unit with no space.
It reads 95,A
